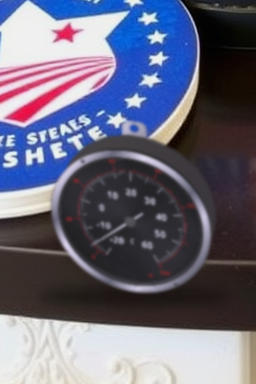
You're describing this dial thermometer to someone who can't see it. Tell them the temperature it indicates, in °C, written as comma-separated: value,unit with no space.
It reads -15,°C
